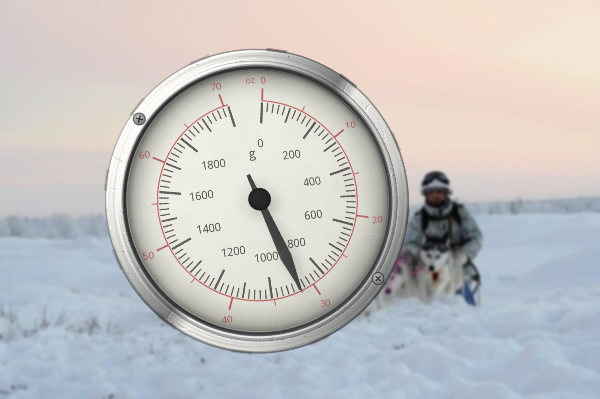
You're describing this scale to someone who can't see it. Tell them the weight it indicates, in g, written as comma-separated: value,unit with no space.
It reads 900,g
